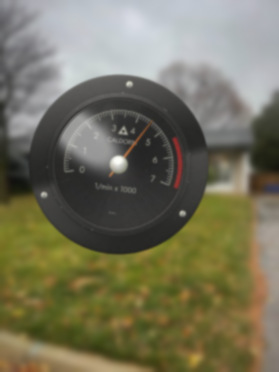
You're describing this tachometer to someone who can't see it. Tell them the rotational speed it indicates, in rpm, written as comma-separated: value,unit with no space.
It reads 4500,rpm
